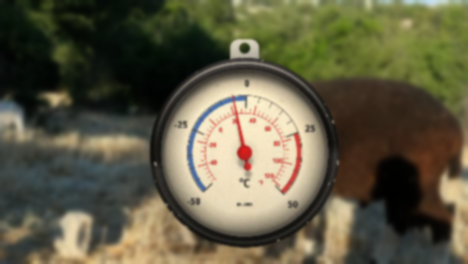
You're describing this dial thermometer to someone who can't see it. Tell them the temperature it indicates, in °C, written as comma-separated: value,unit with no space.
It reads -5,°C
